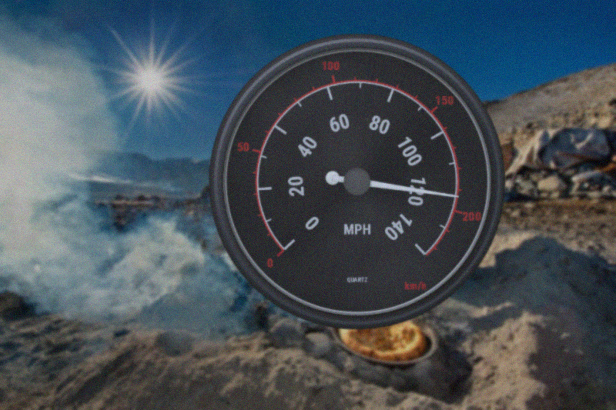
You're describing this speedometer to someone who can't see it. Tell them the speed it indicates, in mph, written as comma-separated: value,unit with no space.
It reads 120,mph
